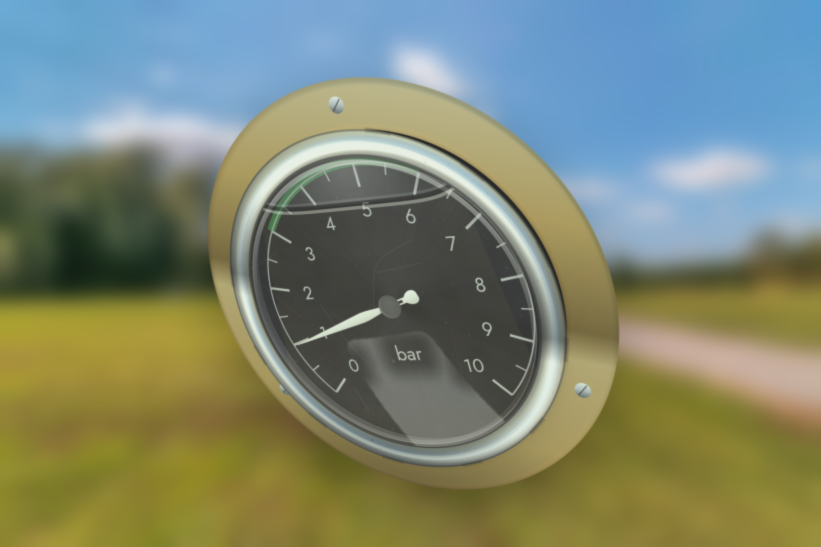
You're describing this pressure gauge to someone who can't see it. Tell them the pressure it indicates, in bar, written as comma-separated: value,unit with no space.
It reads 1,bar
